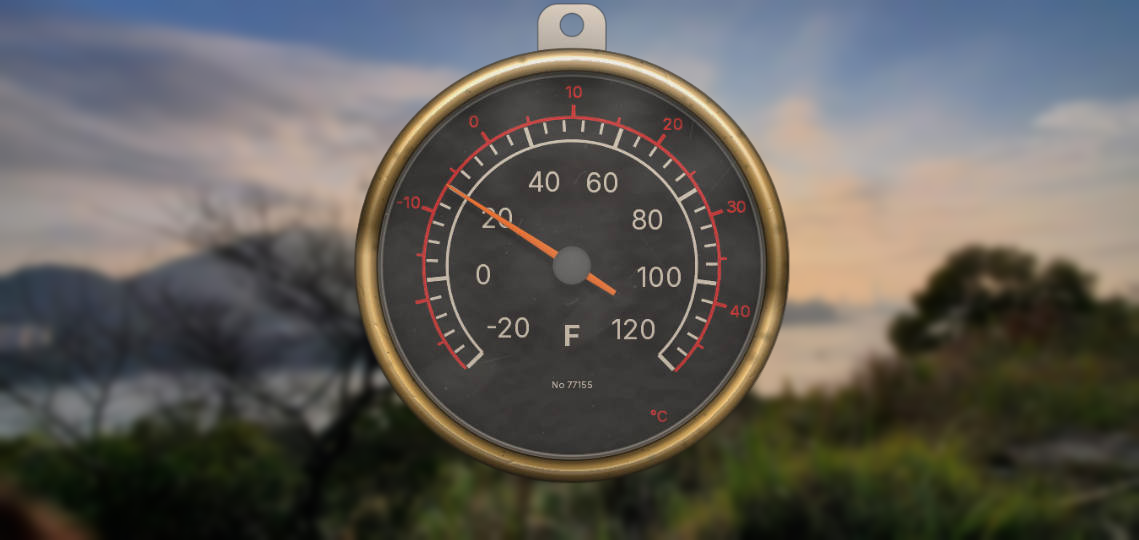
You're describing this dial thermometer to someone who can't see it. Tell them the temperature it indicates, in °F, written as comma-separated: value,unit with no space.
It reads 20,°F
